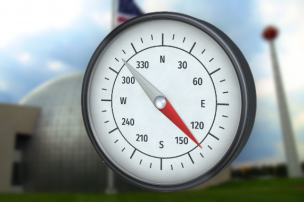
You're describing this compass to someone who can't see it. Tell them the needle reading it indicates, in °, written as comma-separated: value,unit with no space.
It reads 135,°
